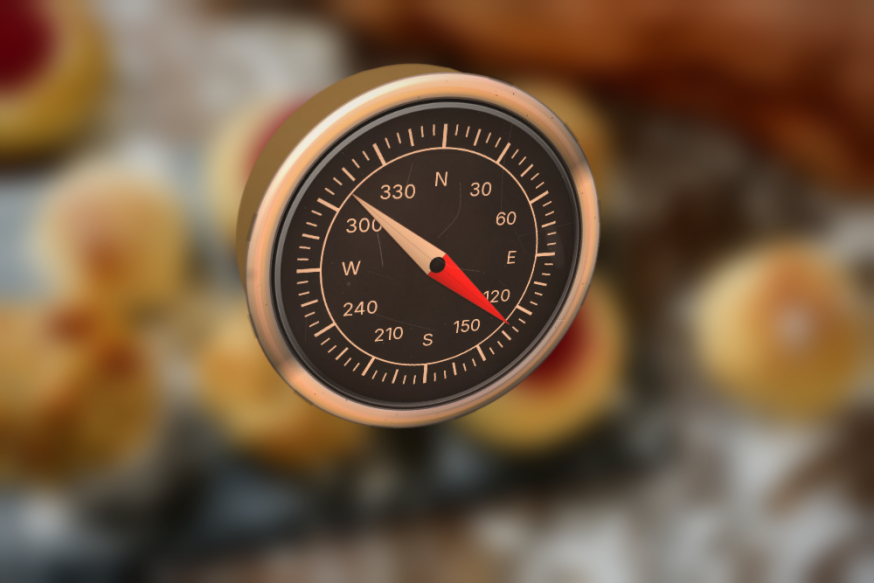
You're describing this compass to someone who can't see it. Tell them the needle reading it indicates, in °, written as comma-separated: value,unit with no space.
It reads 130,°
